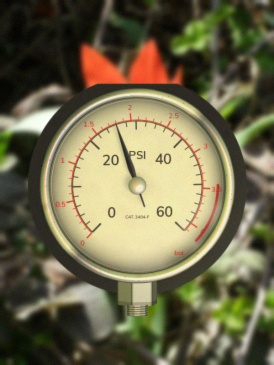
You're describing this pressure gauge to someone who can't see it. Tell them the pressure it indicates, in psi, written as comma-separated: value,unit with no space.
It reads 26,psi
